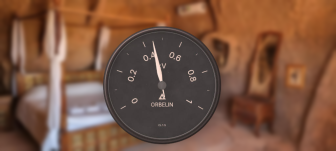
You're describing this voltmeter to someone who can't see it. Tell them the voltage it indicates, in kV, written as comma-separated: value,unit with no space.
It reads 0.45,kV
